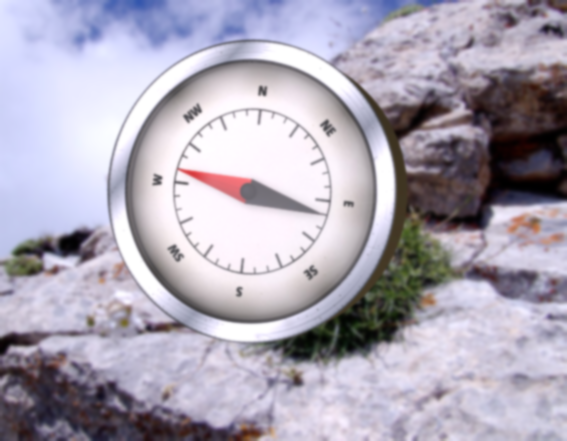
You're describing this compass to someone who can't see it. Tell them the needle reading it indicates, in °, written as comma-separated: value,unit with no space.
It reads 280,°
